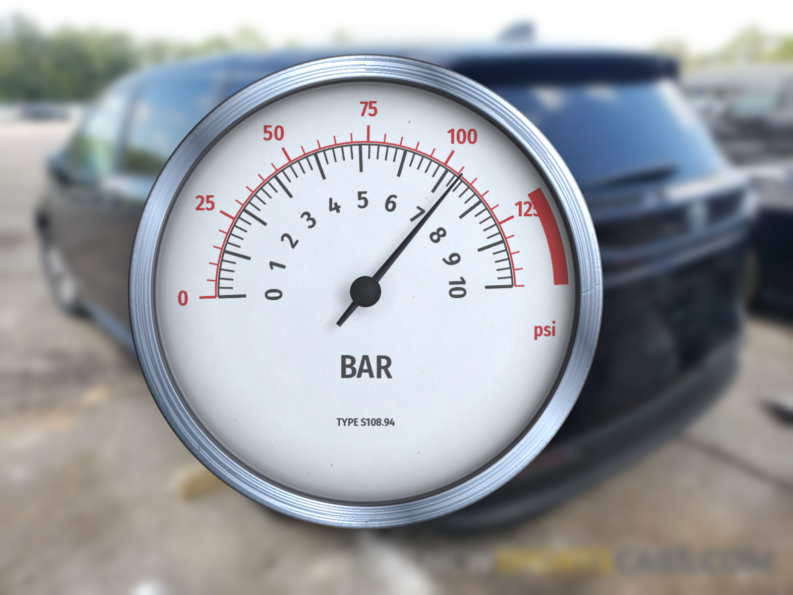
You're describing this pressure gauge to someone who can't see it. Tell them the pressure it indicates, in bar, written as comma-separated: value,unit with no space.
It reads 7.3,bar
